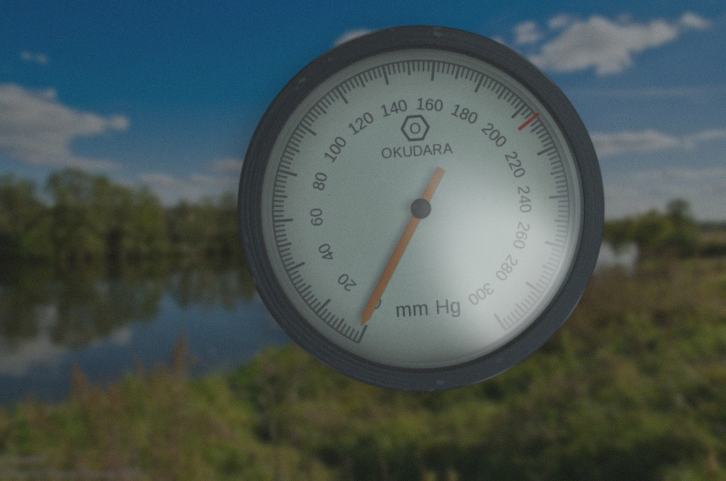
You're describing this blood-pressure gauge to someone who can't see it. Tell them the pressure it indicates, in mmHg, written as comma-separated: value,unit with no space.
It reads 2,mmHg
